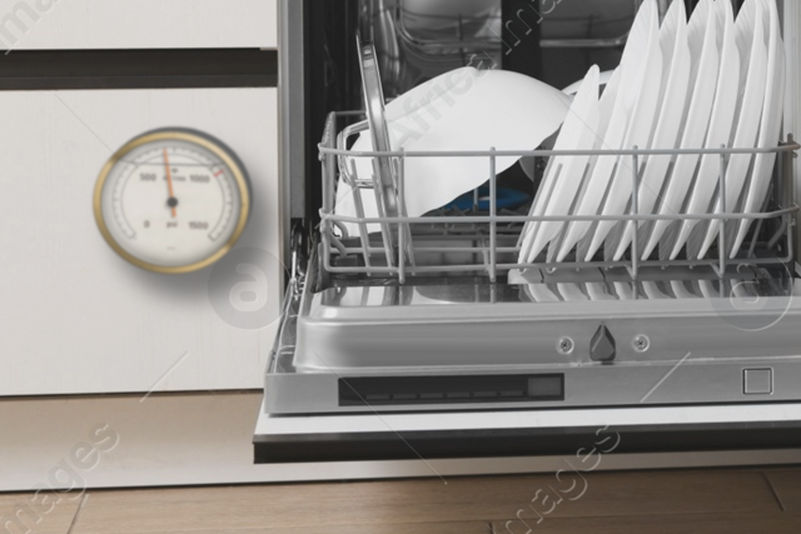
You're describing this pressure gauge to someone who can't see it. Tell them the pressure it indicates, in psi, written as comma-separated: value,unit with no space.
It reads 700,psi
